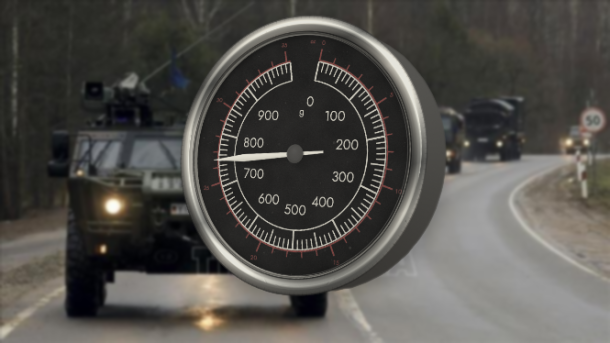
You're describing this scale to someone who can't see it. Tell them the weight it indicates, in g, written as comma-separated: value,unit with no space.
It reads 750,g
